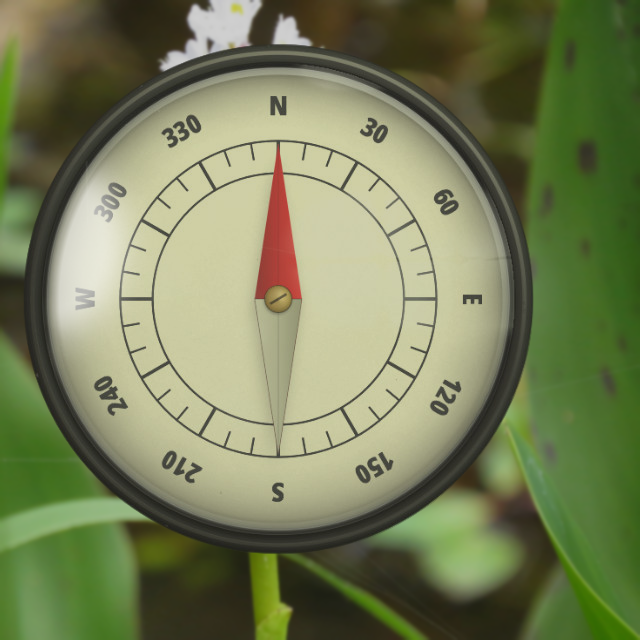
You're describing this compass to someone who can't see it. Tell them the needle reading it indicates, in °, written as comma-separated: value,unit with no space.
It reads 0,°
